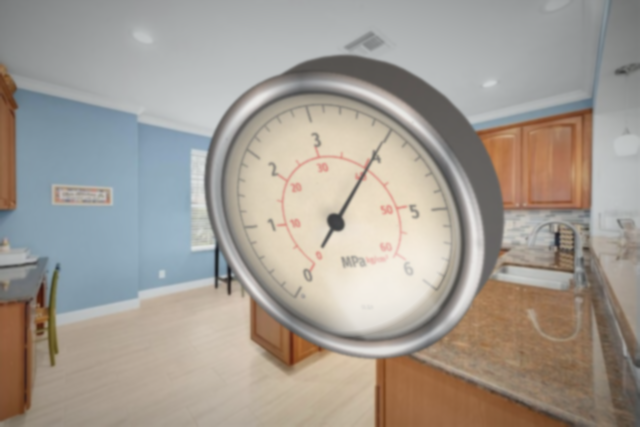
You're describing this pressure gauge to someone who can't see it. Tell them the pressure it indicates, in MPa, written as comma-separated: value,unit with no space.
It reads 4,MPa
